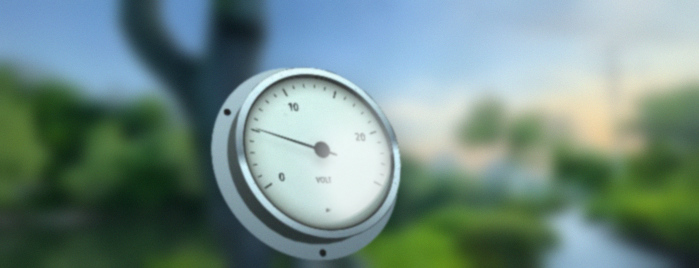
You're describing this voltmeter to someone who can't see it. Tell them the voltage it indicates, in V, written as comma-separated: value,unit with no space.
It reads 5,V
